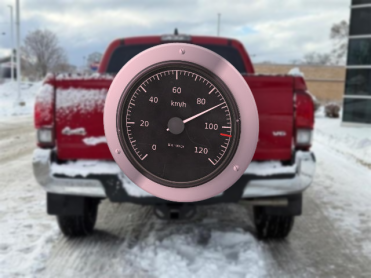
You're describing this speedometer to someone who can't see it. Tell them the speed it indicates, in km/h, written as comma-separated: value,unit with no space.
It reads 88,km/h
